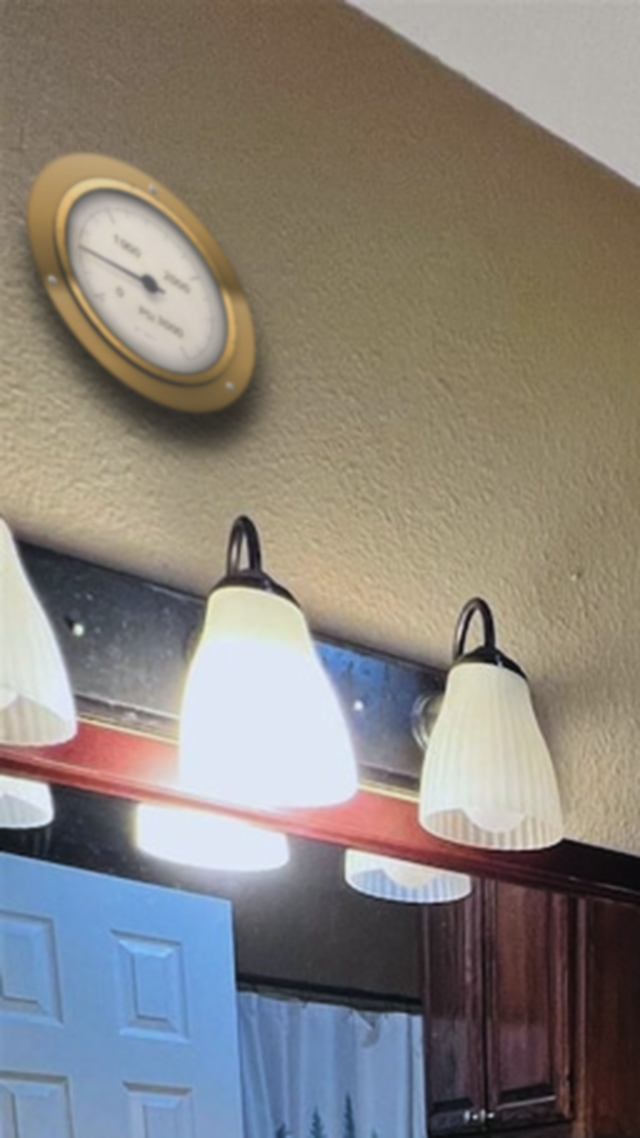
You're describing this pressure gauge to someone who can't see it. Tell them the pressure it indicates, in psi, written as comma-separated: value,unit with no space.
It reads 400,psi
